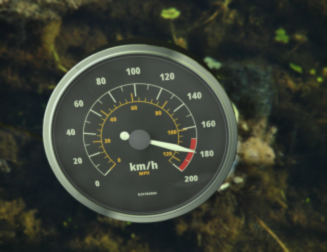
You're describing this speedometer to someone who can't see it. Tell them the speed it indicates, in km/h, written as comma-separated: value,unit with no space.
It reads 180,km/h
